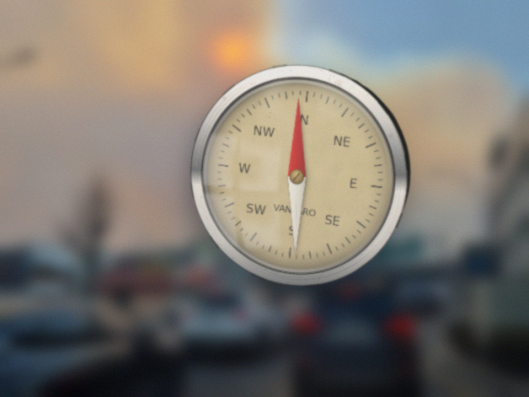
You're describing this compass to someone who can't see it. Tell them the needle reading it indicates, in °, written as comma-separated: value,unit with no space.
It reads 355,°
